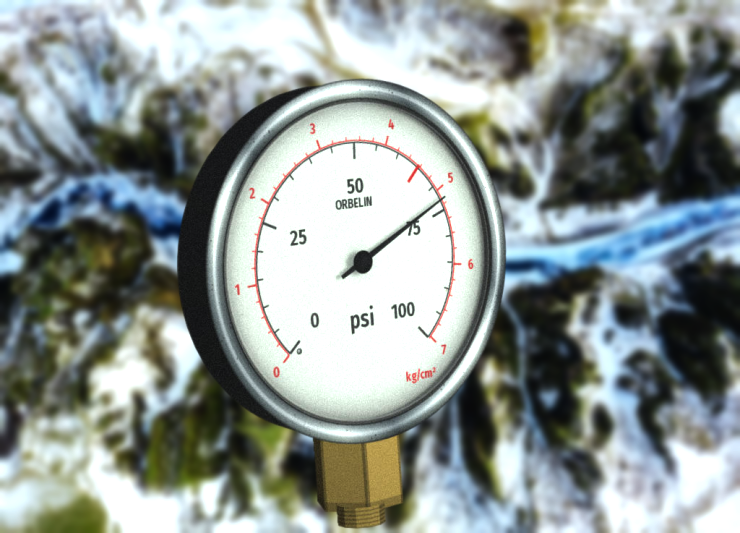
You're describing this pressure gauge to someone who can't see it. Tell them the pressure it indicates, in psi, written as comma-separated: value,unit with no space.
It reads 72.5,psi
